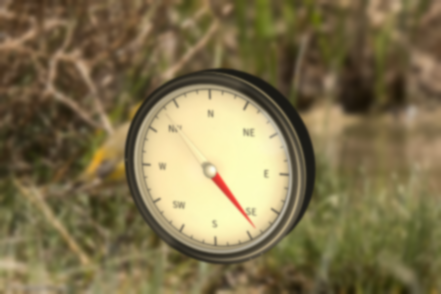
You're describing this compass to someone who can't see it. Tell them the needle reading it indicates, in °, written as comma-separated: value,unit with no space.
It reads 140,°
